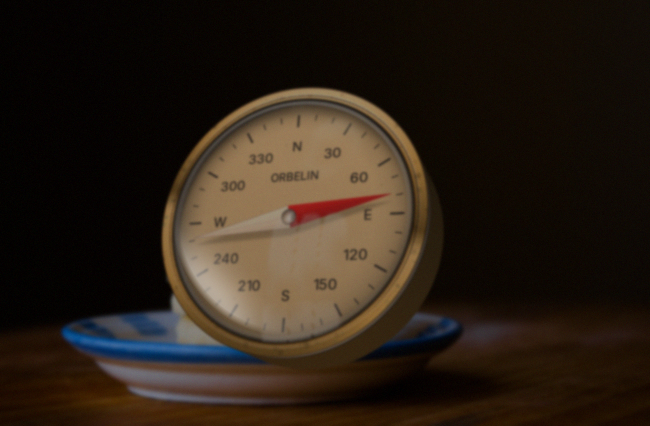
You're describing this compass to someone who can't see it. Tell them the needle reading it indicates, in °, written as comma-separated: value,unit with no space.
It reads 80,°
